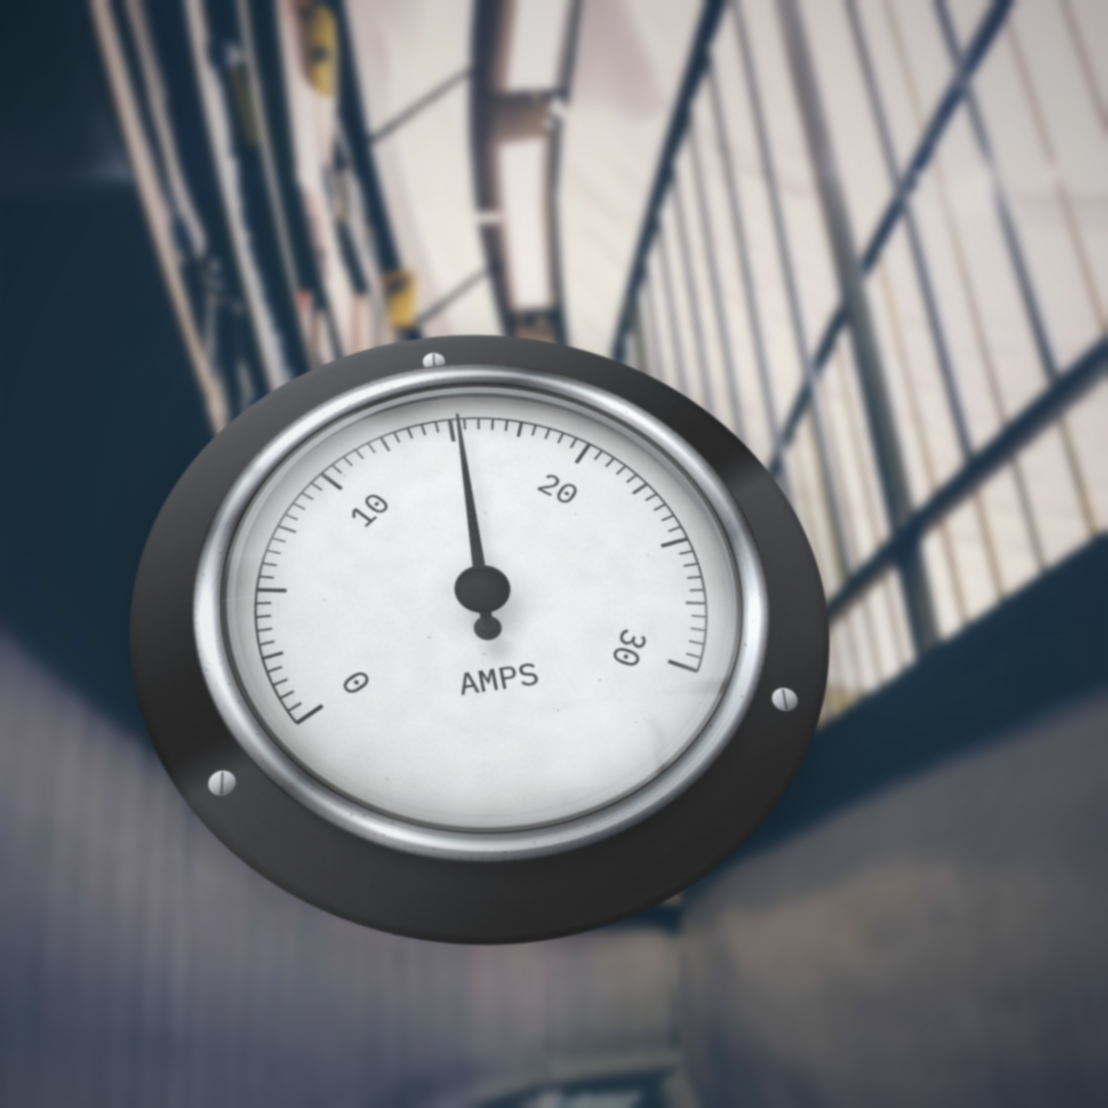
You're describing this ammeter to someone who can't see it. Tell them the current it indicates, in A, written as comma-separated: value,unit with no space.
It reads 15.25,A
